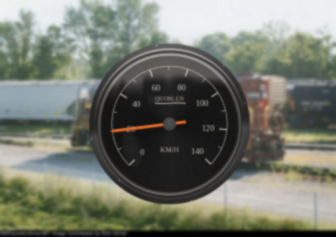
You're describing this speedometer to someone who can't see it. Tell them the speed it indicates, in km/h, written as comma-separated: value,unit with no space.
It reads 20,km/h
